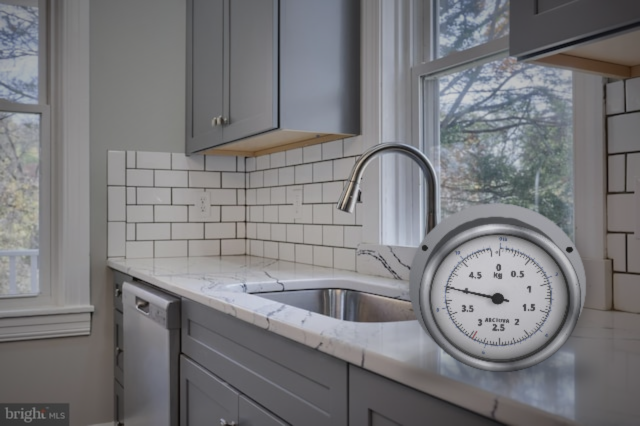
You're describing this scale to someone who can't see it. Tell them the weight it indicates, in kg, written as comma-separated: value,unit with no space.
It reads 4,kg
